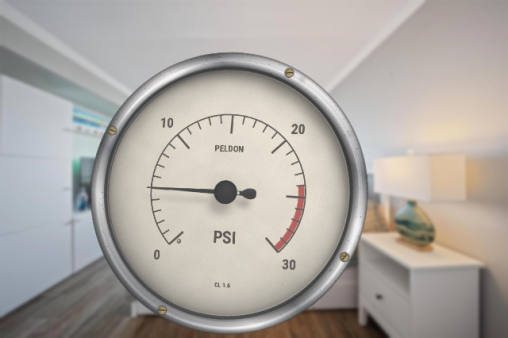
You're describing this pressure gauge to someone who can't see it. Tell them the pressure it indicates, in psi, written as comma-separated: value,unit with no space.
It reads 5,psi
